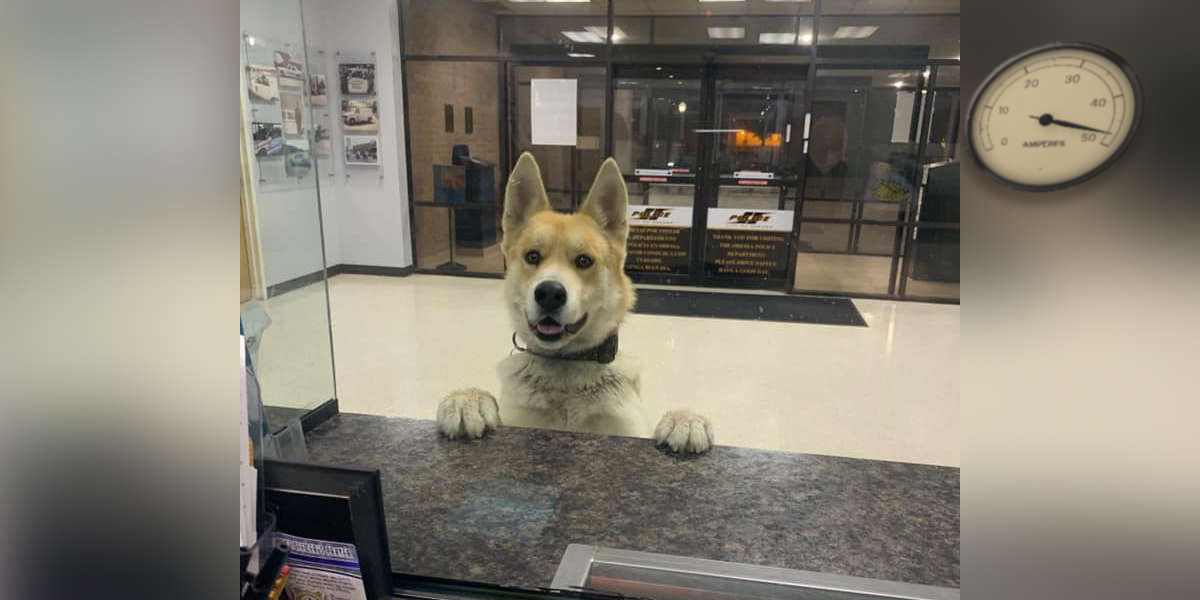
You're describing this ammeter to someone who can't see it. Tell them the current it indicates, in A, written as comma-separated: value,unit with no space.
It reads 47.5,A
